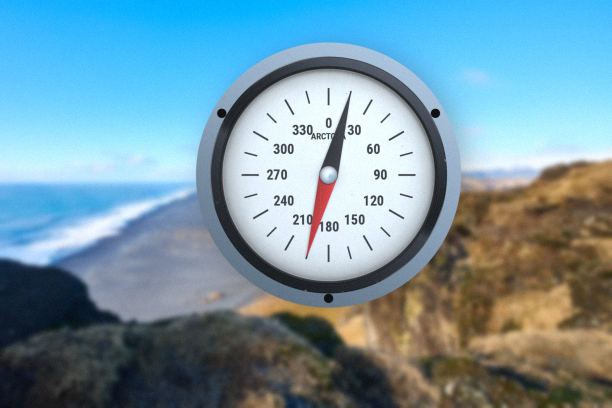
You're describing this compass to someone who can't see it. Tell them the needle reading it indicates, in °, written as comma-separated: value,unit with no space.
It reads 195,°
